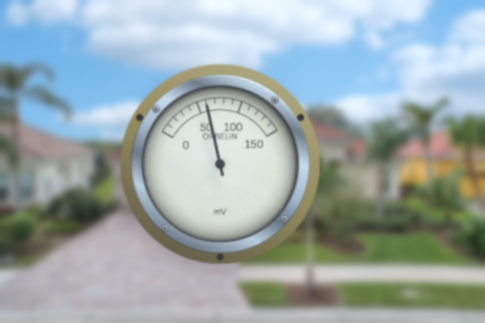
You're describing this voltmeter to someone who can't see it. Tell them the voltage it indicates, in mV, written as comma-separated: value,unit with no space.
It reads 60,mV
